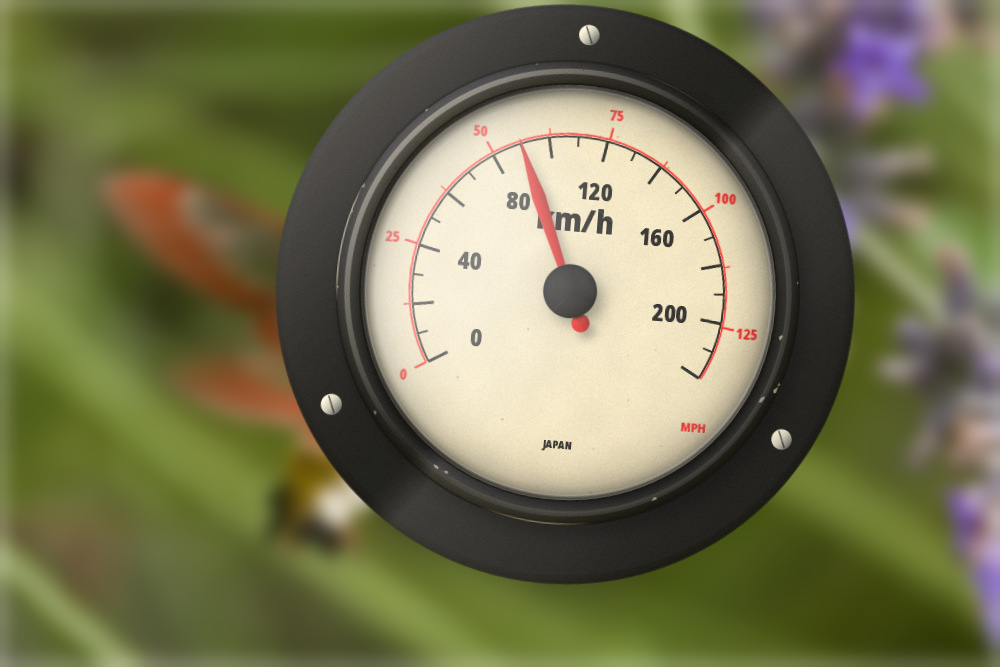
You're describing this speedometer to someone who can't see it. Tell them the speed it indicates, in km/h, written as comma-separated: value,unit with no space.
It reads 90,km/h
